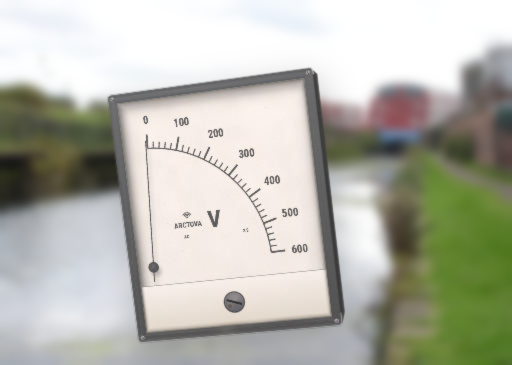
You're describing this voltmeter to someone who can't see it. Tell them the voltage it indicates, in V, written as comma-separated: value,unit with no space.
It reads 0,V
